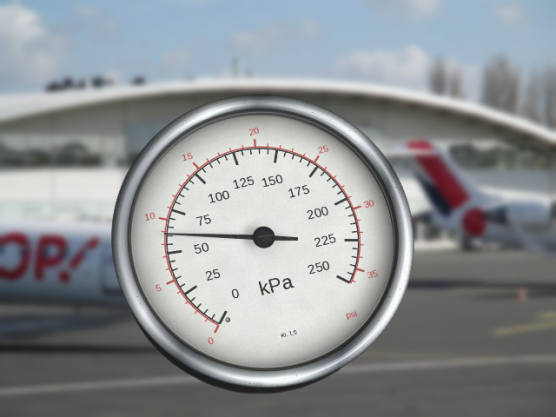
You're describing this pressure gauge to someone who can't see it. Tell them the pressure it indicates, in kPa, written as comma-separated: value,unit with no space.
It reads 60,kPa
